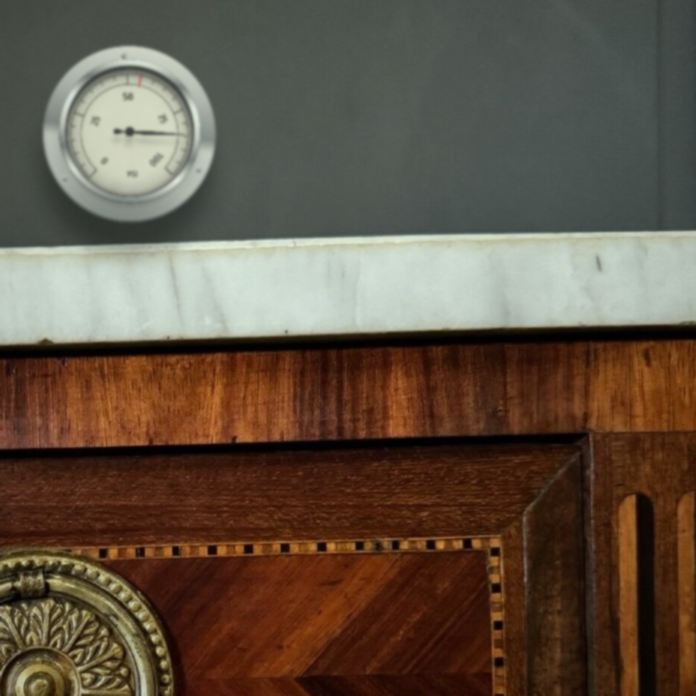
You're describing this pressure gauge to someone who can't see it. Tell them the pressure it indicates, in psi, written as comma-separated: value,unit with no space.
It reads 85,psi
